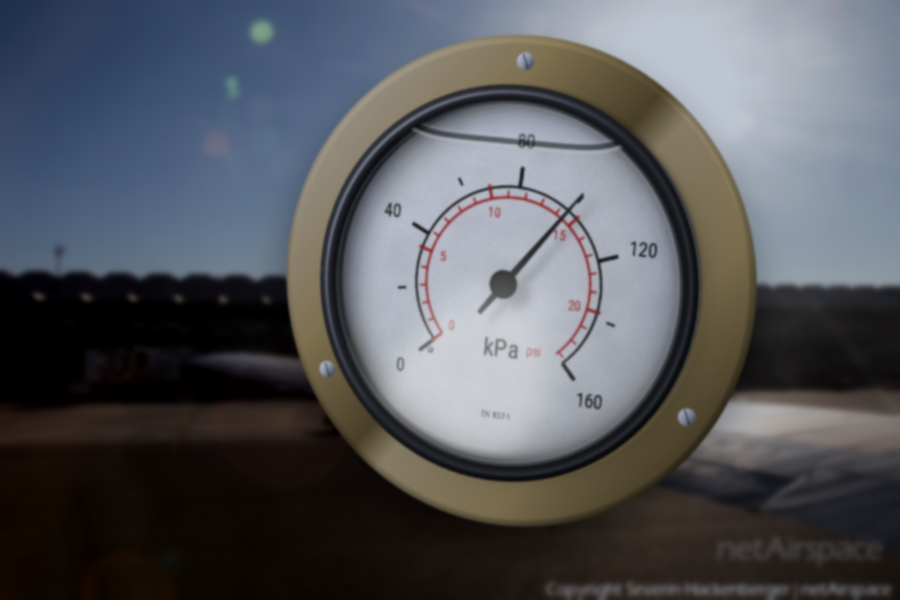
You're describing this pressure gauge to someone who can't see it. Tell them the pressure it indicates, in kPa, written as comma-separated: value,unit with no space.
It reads 100,kPa
